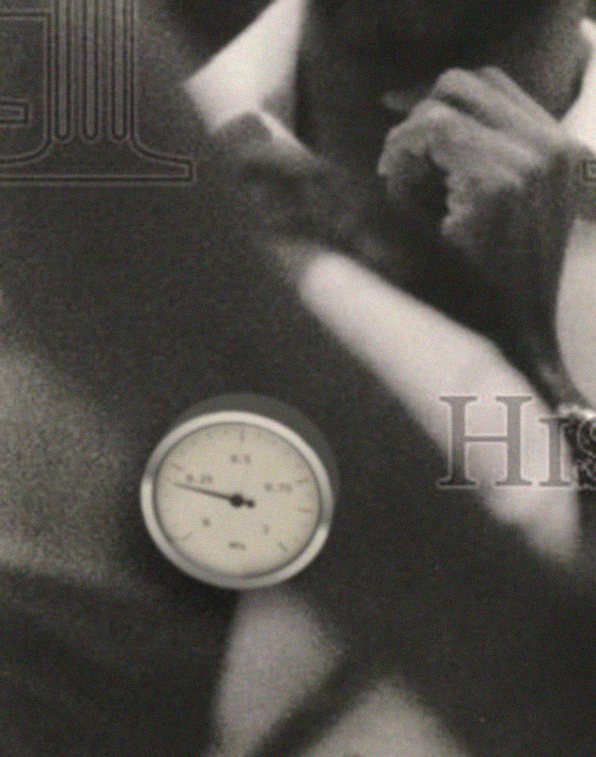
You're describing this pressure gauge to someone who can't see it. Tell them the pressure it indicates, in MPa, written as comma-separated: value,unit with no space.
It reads 0.2,MPa
